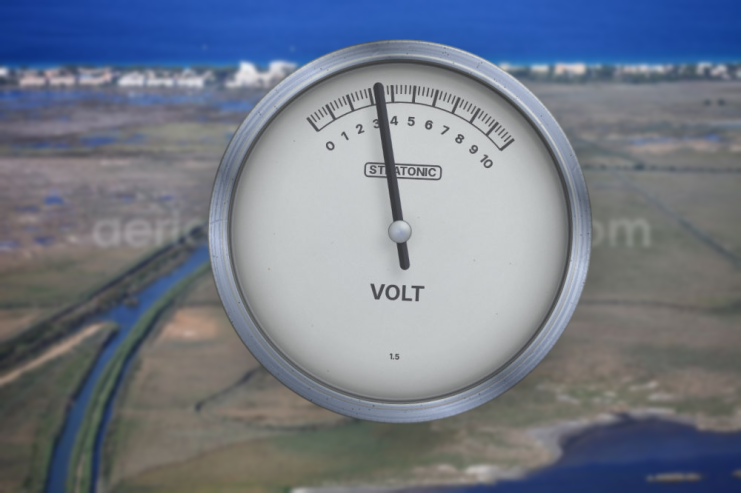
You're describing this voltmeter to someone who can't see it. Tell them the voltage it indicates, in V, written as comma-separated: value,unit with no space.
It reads 3.4,V
